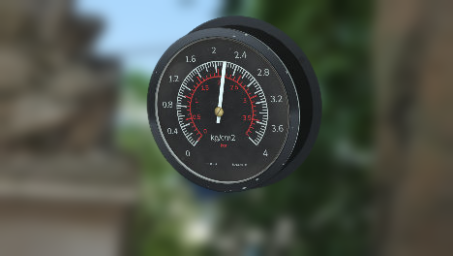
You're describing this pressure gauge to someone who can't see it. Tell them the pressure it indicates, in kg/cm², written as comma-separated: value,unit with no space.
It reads 2.2,kg/cm²
